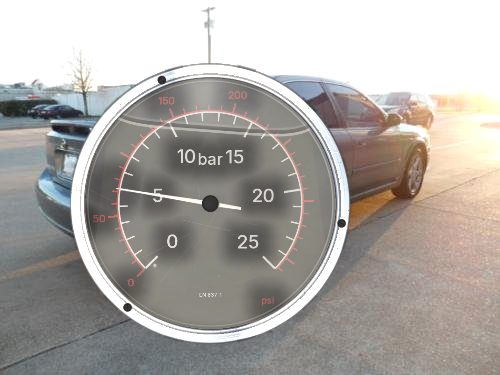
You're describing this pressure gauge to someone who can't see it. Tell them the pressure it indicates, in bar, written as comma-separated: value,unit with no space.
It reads 5,bar
